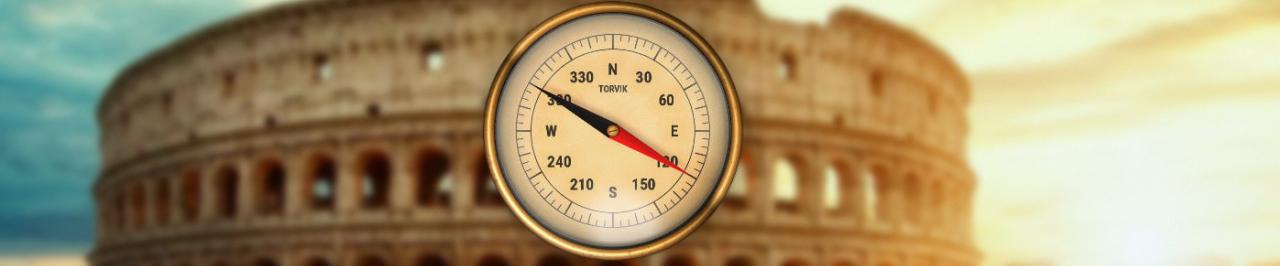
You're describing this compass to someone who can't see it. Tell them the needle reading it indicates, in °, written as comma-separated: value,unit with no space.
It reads 120,°
